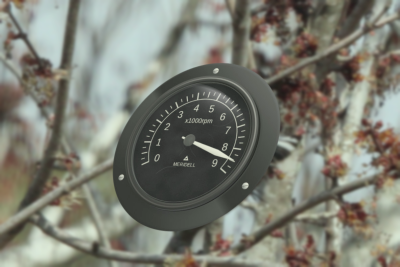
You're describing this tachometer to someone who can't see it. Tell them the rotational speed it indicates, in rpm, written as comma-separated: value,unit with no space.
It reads 8500,rpm
